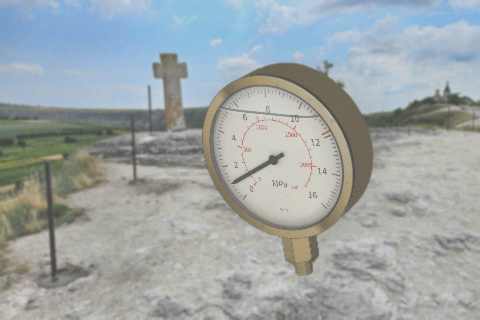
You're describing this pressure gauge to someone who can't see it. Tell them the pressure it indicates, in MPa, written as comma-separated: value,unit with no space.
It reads 1,MPa
